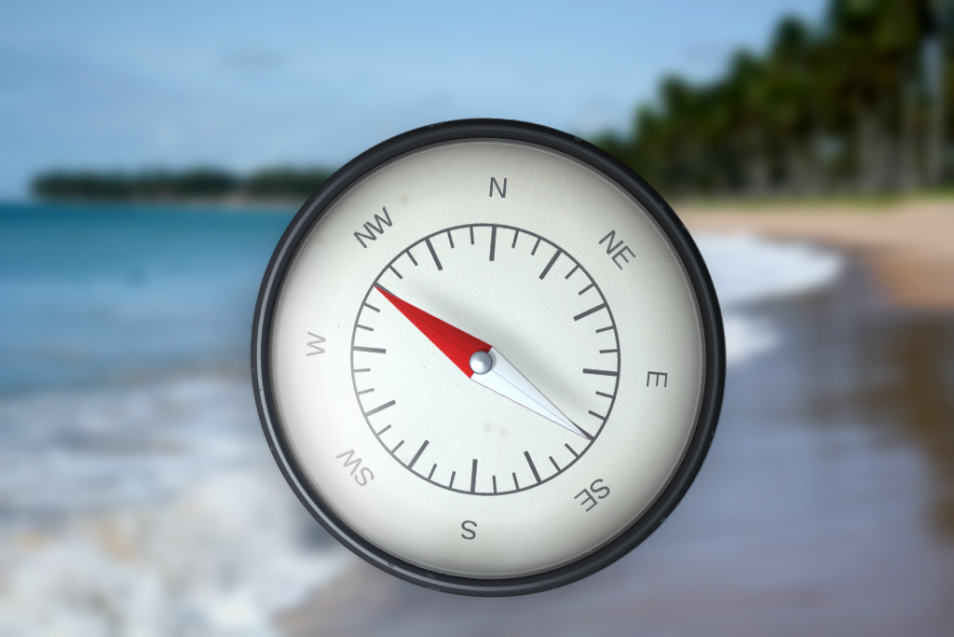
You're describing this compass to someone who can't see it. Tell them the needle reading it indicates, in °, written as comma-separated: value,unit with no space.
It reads 300,°
